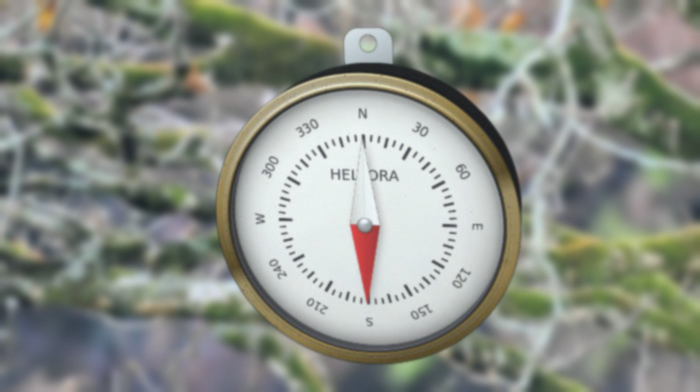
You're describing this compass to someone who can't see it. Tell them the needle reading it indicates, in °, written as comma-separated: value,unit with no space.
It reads 180,°
